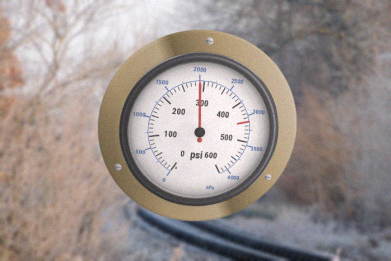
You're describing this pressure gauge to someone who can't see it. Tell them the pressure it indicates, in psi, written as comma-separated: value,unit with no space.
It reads 290,psi
